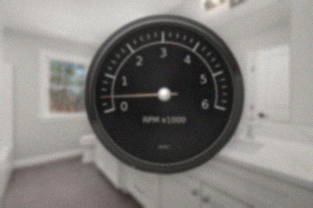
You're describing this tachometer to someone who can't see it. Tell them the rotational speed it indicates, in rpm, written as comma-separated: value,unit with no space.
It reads 400,rpm
